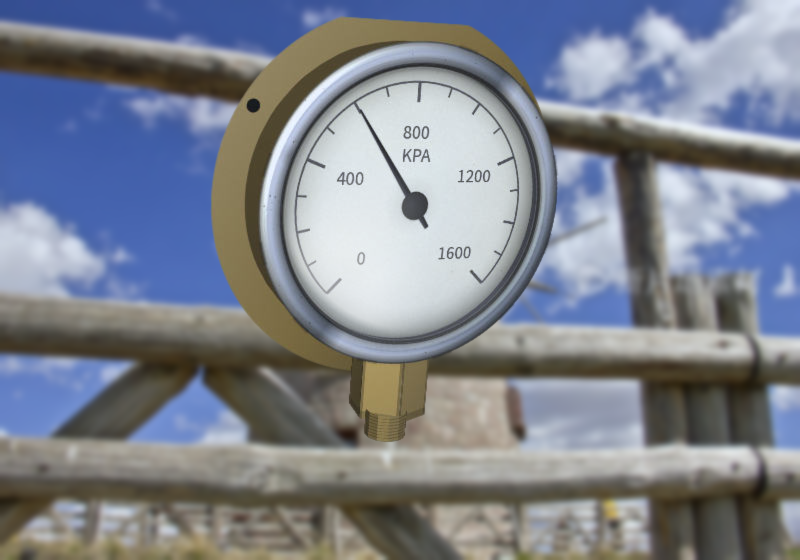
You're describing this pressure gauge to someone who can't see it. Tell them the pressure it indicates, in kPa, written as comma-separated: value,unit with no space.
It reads 600,kPa
